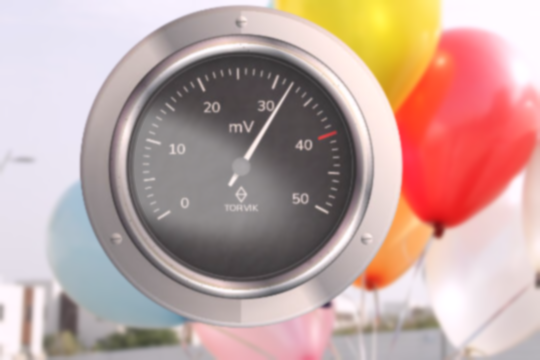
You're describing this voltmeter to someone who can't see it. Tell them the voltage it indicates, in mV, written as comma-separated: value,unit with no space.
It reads 32,mV
